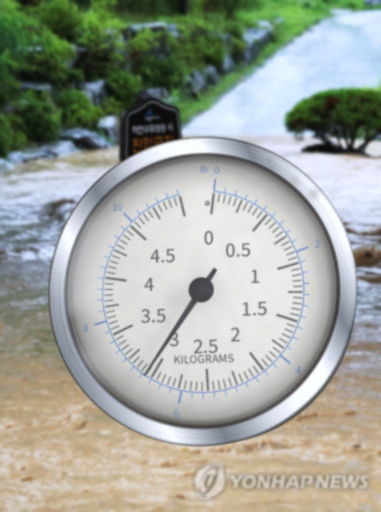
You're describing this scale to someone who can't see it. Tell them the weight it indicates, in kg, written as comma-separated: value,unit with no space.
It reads 3.05,kg
